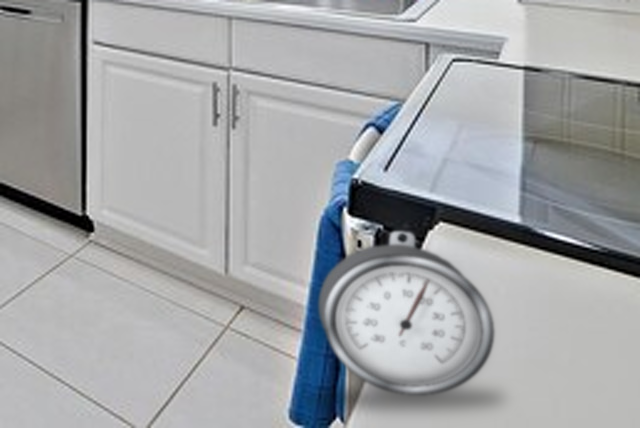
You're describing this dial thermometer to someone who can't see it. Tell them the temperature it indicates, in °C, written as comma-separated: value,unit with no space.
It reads 15,°C
